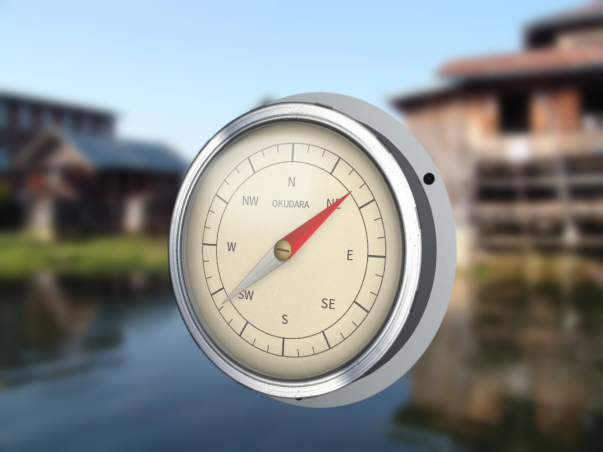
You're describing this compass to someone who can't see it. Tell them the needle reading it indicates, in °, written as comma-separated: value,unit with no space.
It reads 50,°
